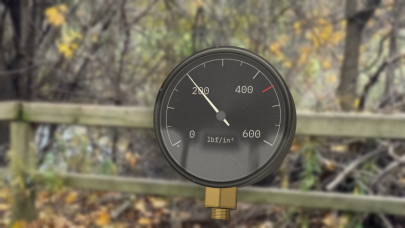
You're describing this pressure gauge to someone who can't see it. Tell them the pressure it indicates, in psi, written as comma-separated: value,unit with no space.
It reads 200,psi
